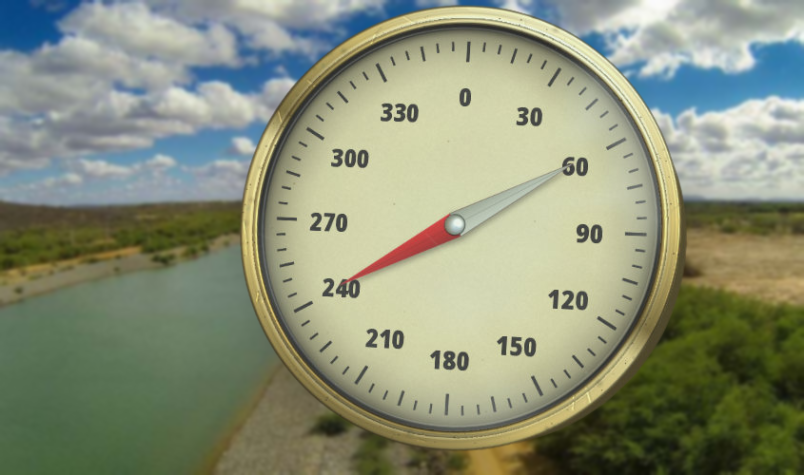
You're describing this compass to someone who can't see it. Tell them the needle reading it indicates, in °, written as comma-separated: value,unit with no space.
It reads 240,°
